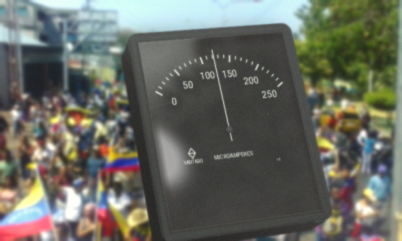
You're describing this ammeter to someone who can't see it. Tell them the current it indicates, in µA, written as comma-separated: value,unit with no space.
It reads 120,µA
